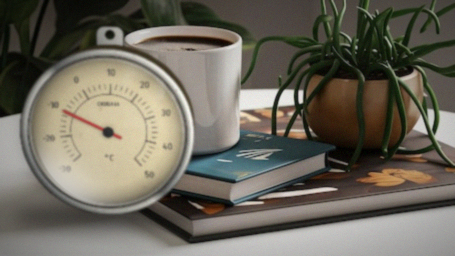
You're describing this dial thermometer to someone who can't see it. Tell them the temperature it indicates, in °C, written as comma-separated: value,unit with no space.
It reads -10,°C
